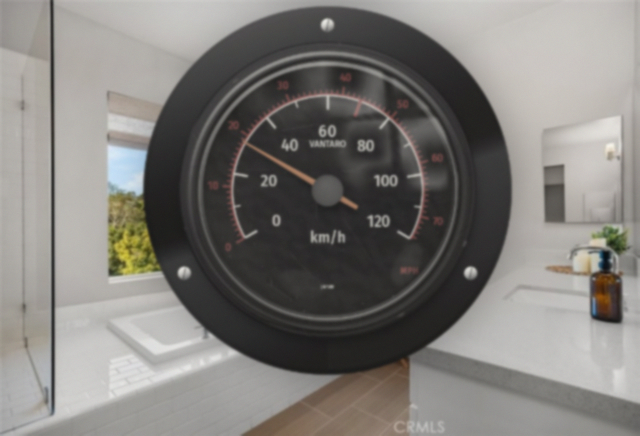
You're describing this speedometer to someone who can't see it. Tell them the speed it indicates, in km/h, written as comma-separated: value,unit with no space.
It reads 30,km/h
